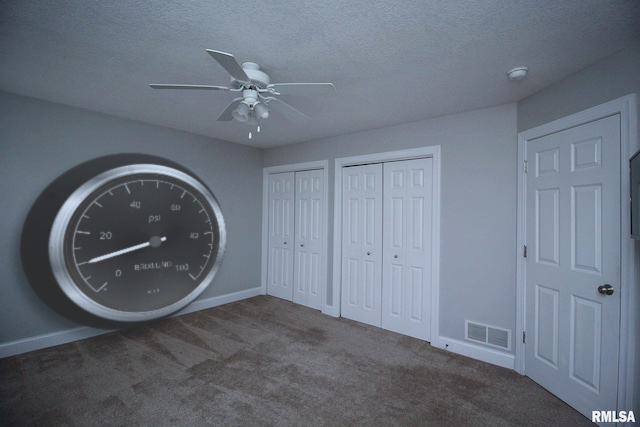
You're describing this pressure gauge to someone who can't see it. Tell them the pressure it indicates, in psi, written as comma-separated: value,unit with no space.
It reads 10,psi
